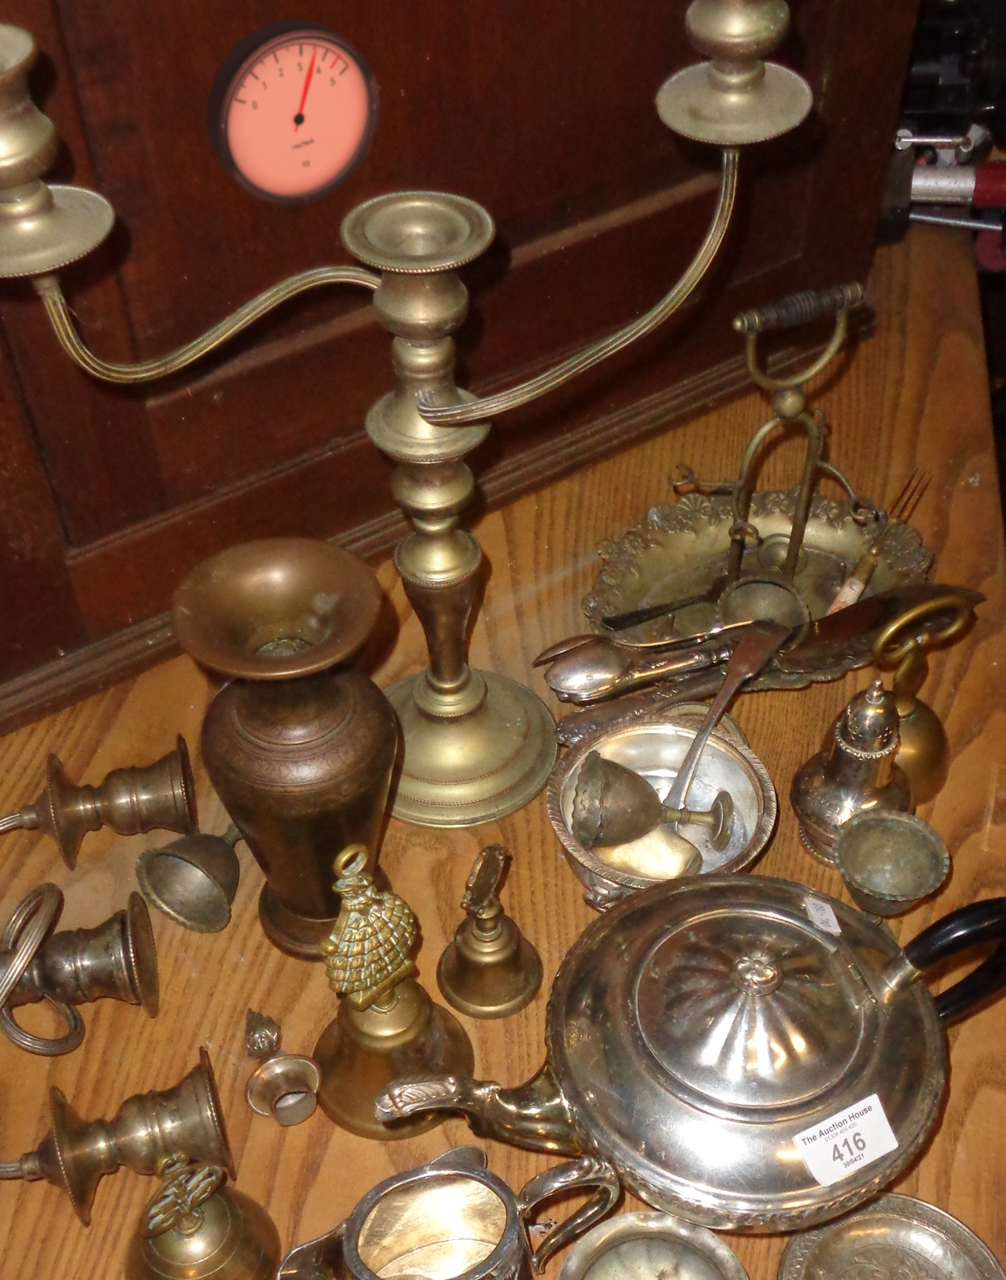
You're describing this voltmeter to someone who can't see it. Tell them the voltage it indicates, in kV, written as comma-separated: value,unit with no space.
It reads 3.5,kV
